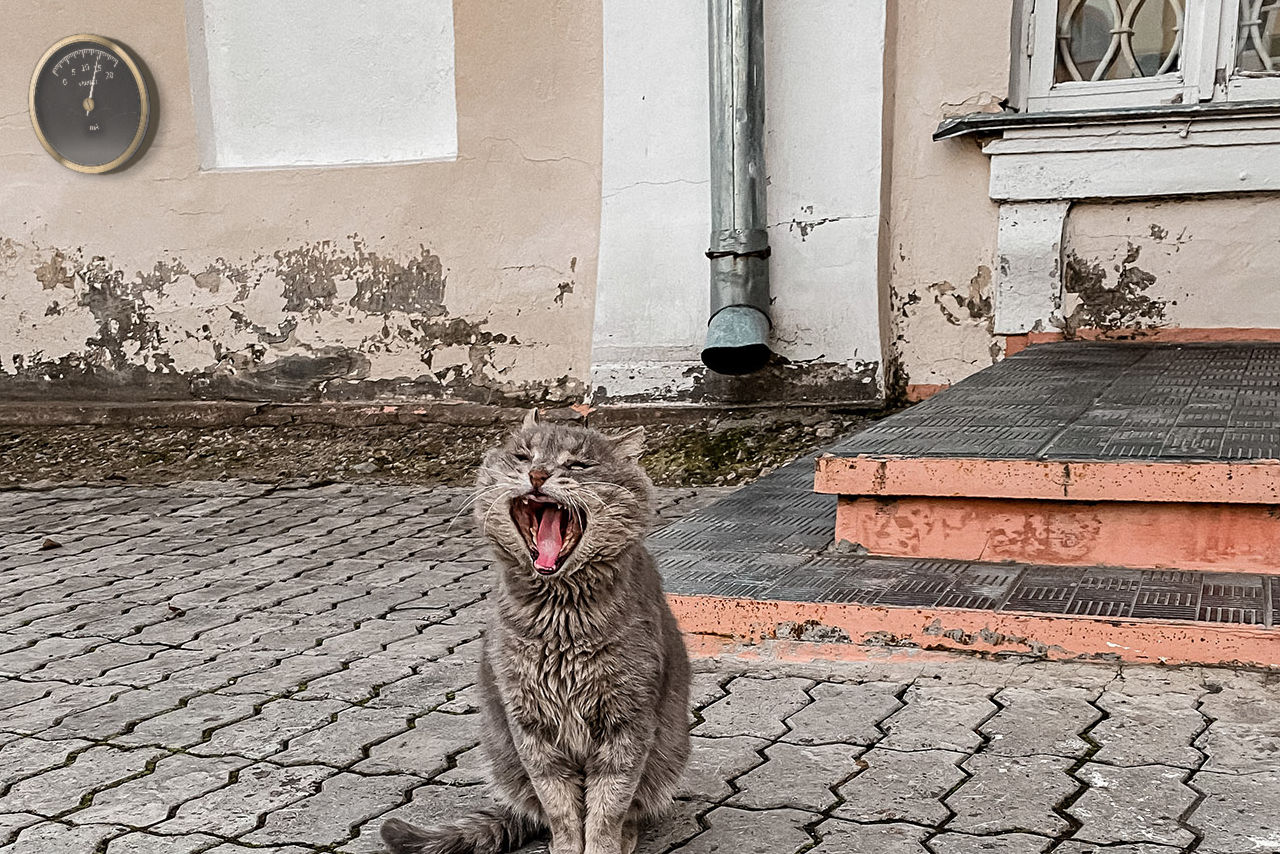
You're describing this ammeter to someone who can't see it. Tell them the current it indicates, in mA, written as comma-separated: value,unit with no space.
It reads 15,mA
